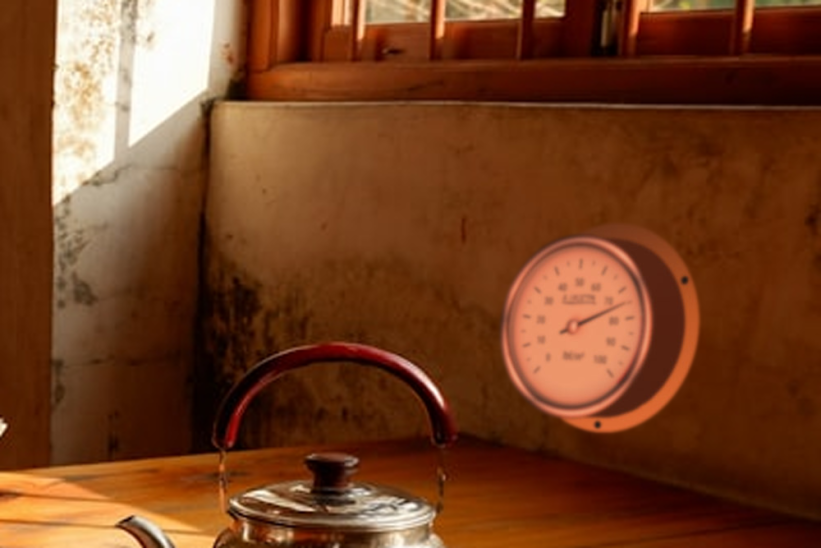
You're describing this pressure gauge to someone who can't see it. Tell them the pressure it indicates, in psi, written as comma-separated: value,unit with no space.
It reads 75,psi
